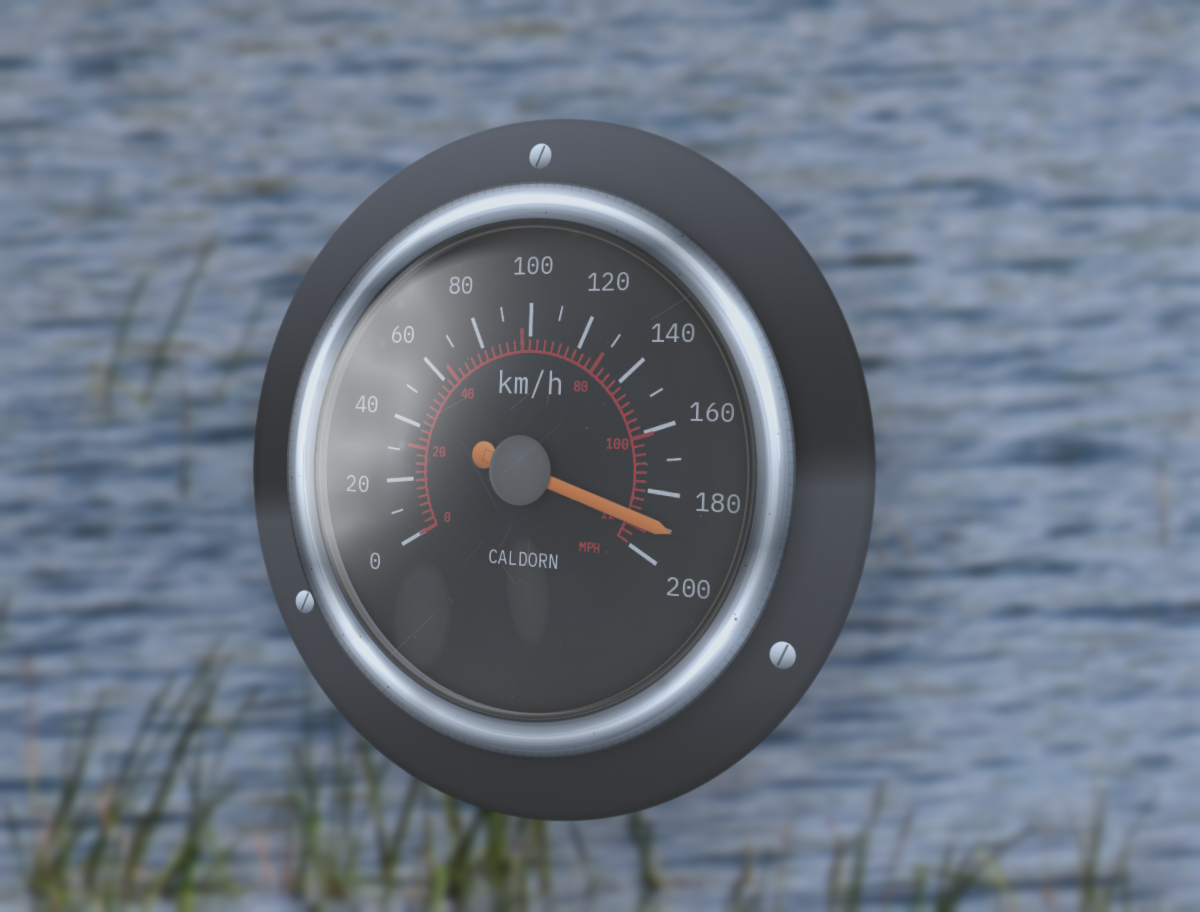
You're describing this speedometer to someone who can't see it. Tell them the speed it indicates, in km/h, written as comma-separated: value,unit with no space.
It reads 190,km/h
